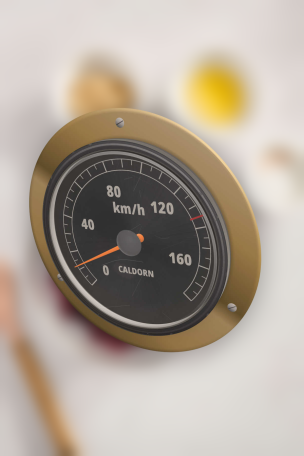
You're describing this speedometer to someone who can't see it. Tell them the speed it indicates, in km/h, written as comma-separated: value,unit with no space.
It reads 12.5,km/h
